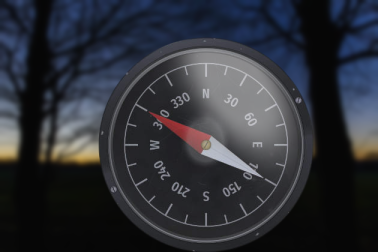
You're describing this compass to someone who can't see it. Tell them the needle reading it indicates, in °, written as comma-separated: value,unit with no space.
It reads 300,°
